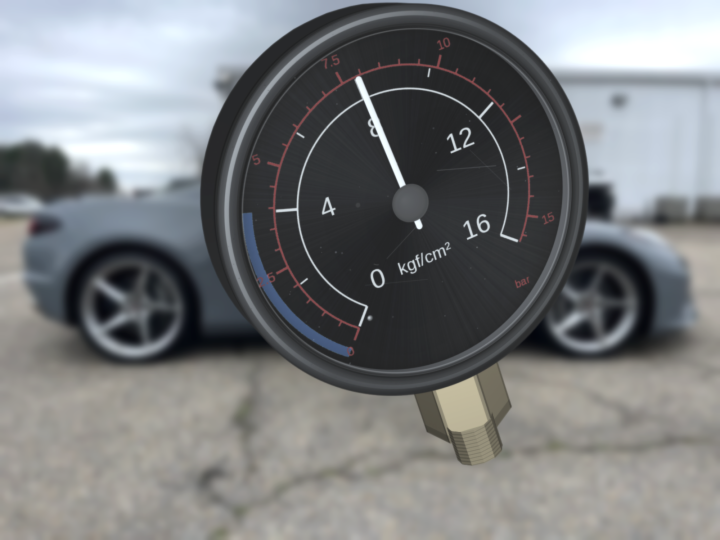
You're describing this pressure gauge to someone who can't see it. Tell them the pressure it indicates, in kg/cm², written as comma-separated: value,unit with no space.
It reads 8,kg/cm²
